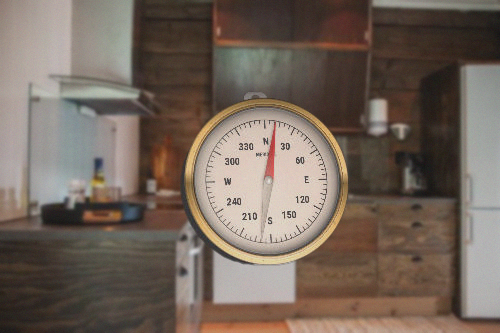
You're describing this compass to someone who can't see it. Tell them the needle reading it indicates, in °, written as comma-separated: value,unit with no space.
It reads 10,°
